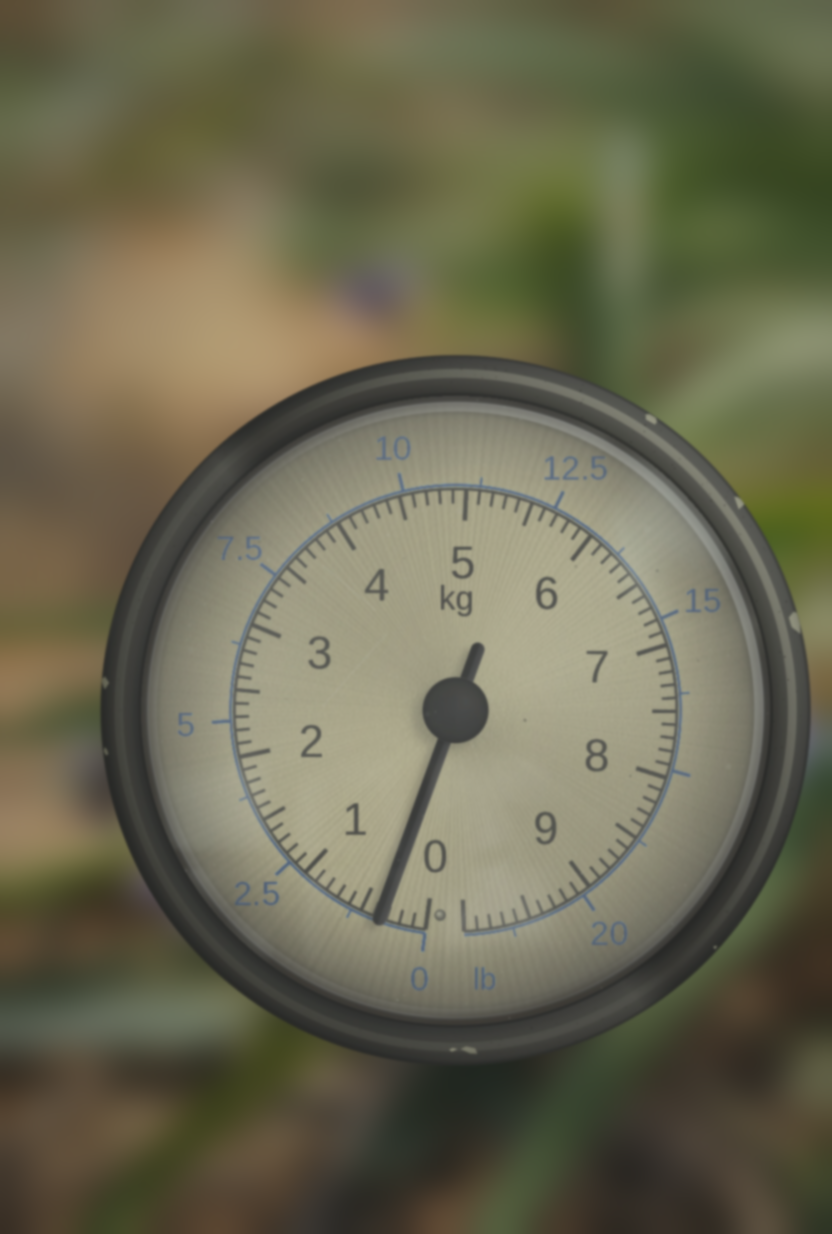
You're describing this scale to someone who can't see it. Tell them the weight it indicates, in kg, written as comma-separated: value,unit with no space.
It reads 0.35,kg
